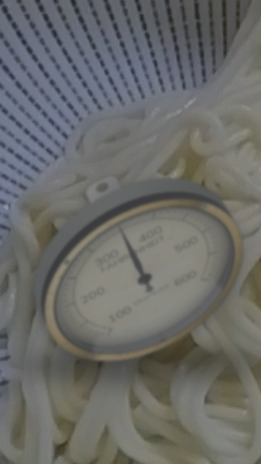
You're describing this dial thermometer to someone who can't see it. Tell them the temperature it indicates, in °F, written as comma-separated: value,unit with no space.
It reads 350,°F
